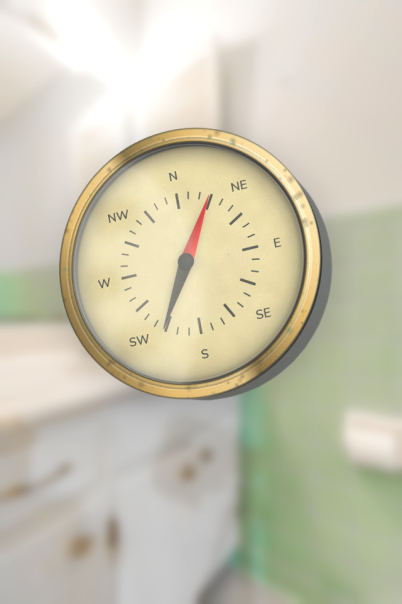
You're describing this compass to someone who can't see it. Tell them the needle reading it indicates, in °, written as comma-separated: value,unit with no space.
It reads 30,°
